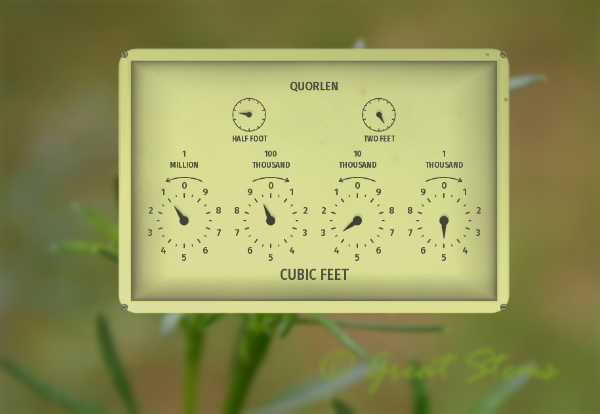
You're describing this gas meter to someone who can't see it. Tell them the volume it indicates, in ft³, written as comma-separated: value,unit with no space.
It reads 93500,ft³
